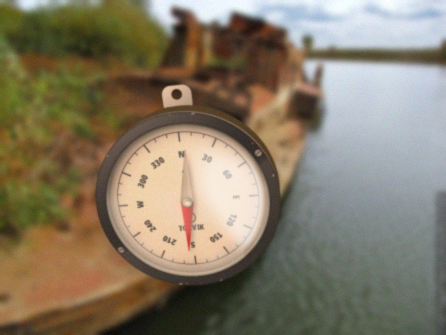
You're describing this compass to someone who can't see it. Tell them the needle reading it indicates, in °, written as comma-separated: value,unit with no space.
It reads 185,°
